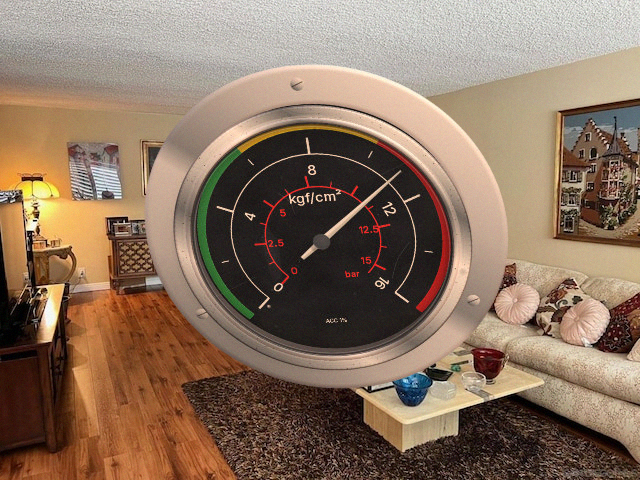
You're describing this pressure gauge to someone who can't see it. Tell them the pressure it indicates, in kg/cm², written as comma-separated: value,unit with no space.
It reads 11,kg/cm²
